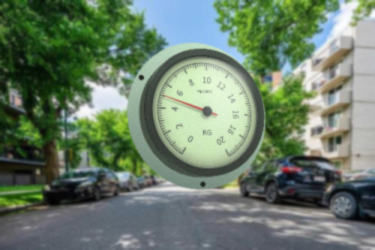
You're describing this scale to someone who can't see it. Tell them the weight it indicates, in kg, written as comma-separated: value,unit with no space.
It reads 5,kg
